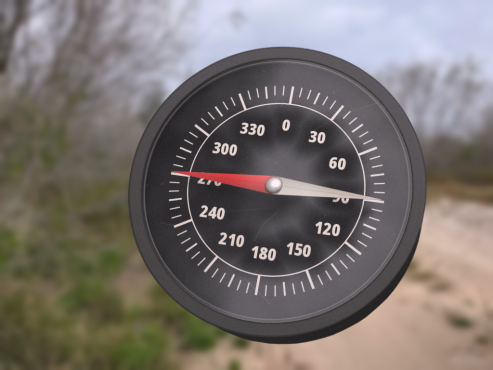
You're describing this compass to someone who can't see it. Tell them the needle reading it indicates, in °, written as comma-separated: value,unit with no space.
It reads 270,°
